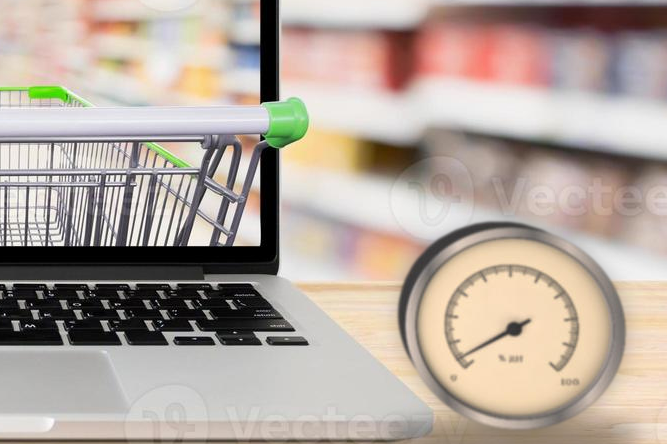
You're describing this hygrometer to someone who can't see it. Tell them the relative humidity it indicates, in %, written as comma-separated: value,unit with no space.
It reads 5,%
